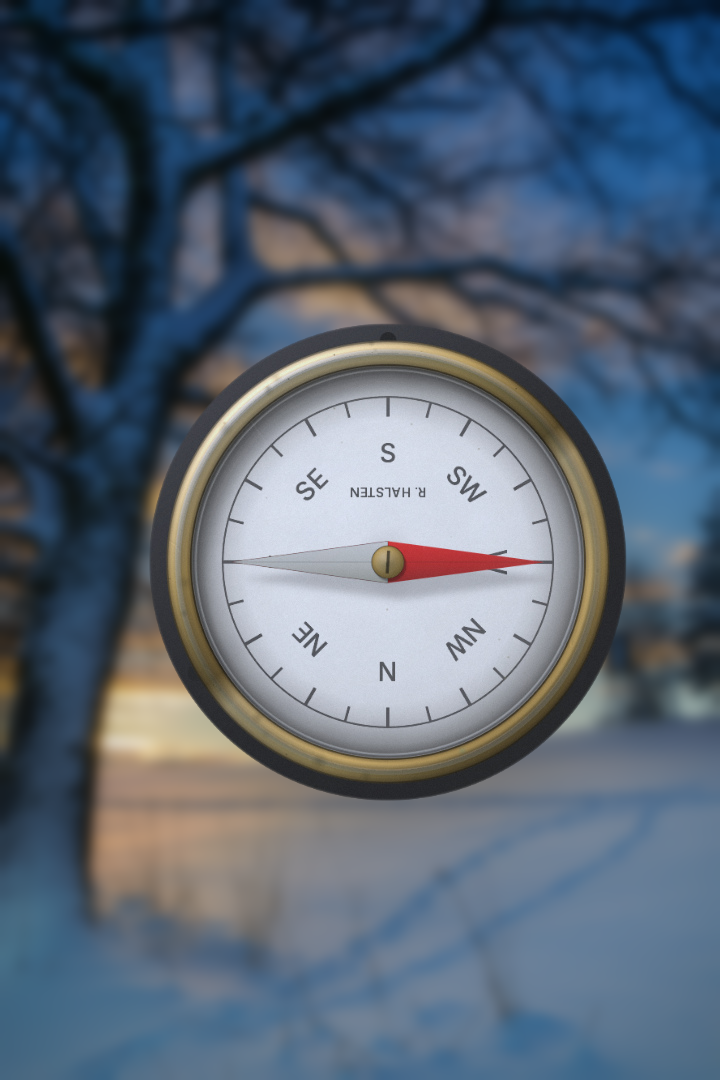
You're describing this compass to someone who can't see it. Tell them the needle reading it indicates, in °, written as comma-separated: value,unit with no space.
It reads 270,°
